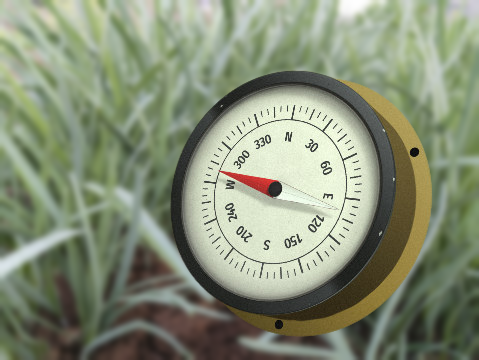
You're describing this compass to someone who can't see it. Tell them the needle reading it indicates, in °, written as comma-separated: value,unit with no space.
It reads 280,°
